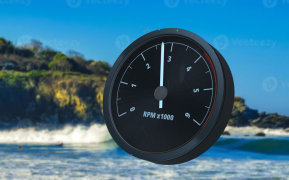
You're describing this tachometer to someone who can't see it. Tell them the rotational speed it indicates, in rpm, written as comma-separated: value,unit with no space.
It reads 2750,rpm
